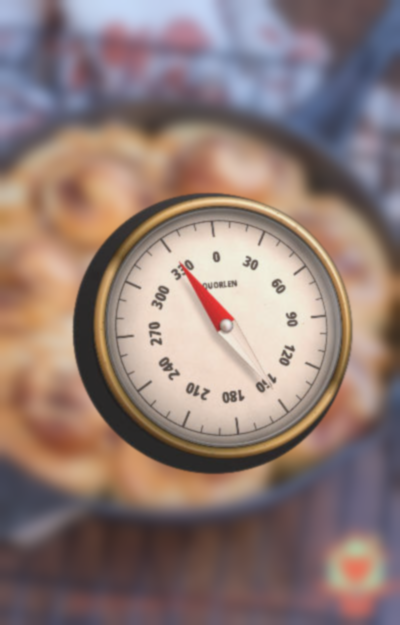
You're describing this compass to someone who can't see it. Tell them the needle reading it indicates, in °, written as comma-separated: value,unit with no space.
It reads 330,°
